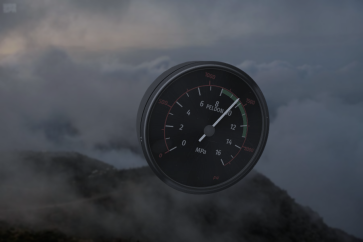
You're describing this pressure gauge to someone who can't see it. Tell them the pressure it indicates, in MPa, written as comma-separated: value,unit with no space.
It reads 9.5,MPa
